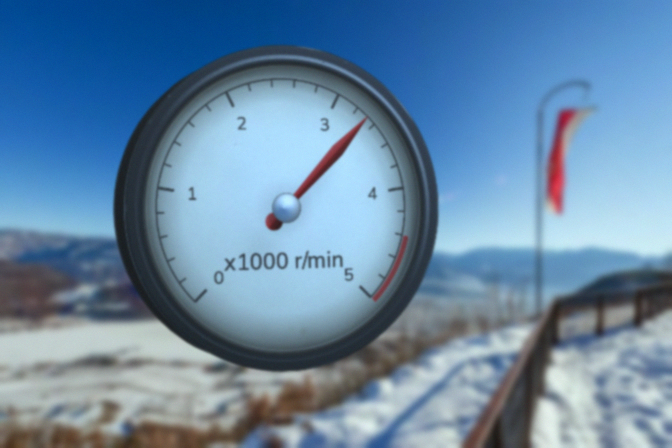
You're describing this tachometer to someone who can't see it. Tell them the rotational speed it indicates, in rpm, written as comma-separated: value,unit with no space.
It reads 3300,rpm
